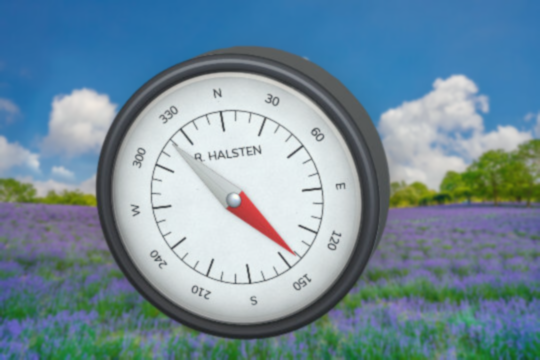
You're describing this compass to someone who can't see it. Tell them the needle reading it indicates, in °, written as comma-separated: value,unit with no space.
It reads 140,°
